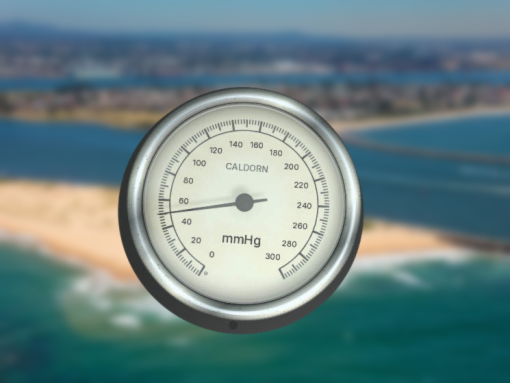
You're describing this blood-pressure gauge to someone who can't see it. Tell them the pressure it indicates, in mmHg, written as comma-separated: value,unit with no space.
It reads 50,mmHg
